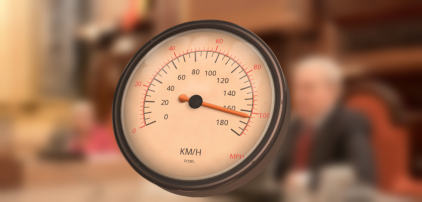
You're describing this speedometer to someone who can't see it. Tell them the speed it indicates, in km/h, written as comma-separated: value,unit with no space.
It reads 165,km/h
